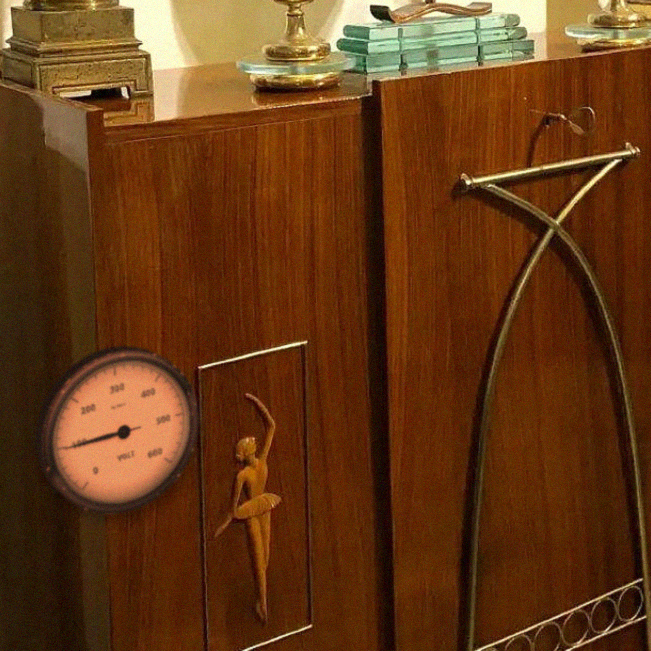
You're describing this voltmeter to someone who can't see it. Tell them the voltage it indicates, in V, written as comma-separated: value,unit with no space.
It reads 100,V
